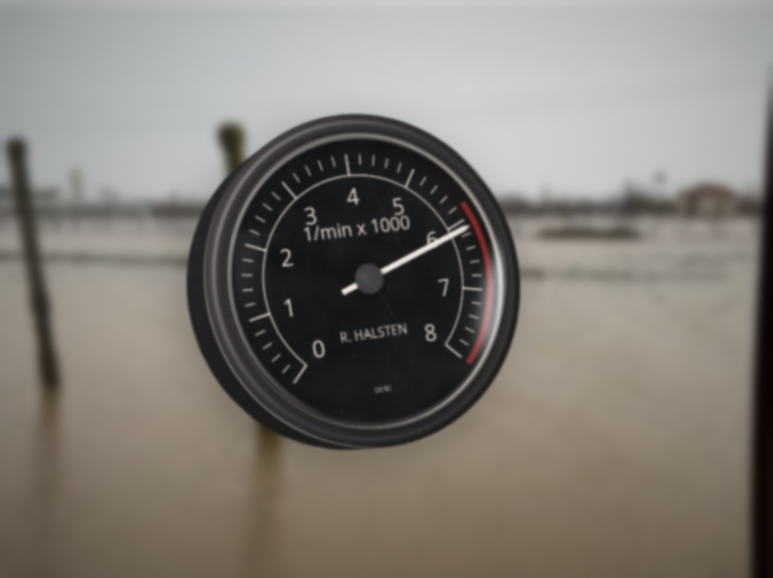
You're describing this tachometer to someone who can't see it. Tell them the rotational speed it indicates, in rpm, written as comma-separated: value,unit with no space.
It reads 6100,rpm
